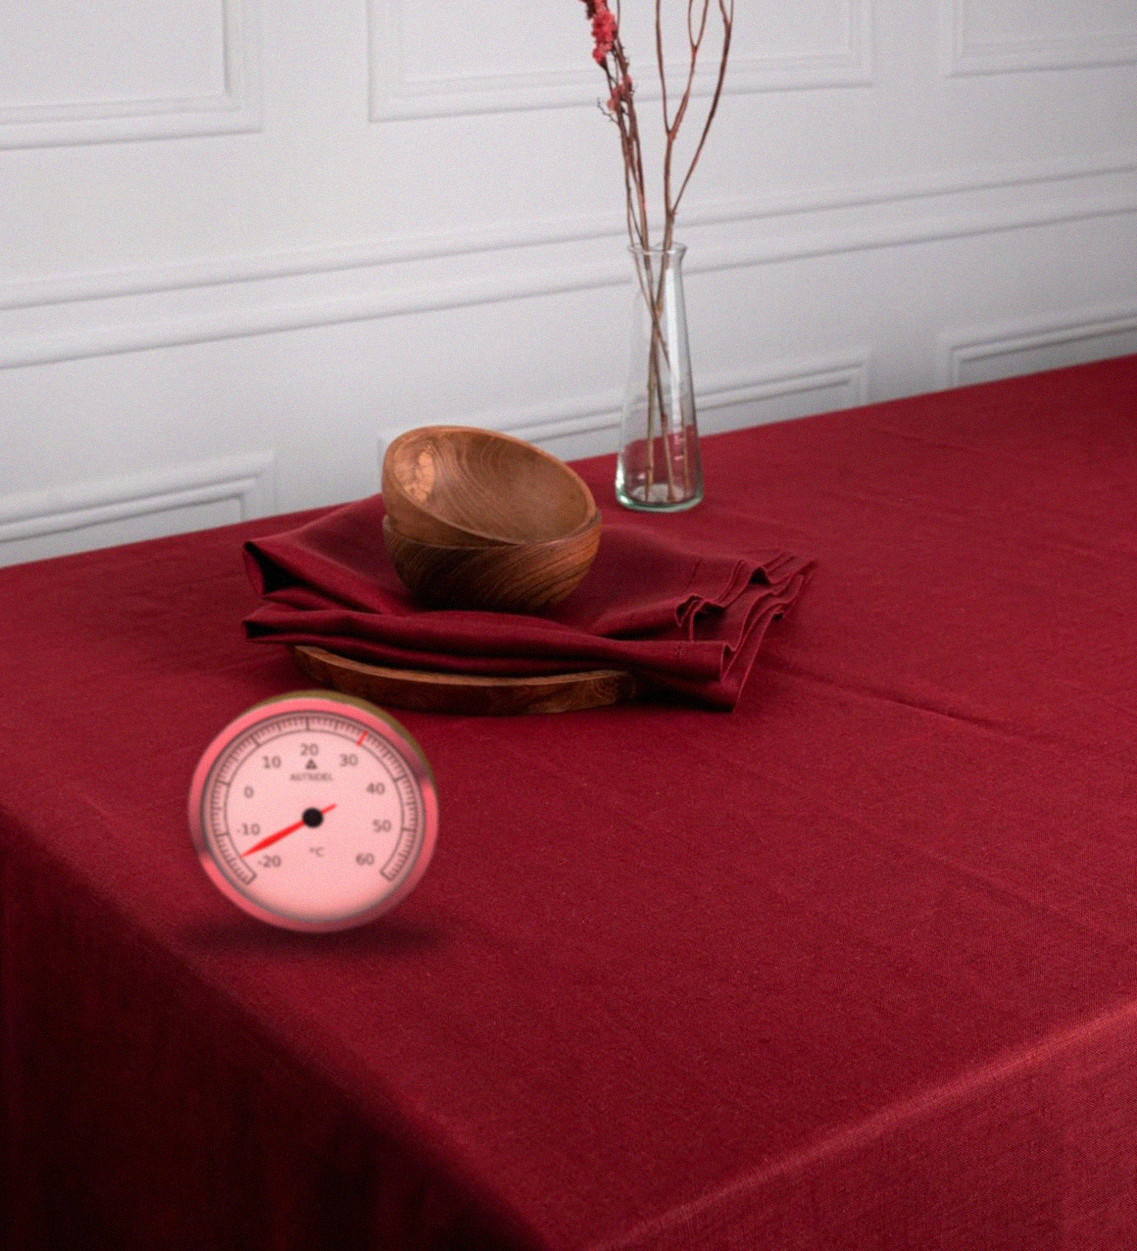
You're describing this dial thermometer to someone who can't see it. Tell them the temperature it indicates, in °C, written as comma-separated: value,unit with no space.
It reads -15,°C
